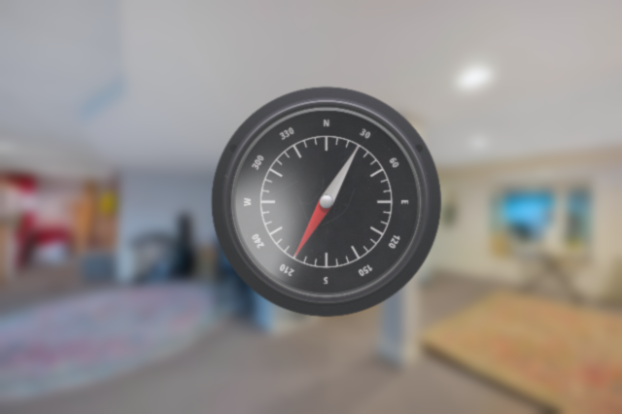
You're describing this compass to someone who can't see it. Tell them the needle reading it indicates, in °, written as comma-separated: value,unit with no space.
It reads 210,°
